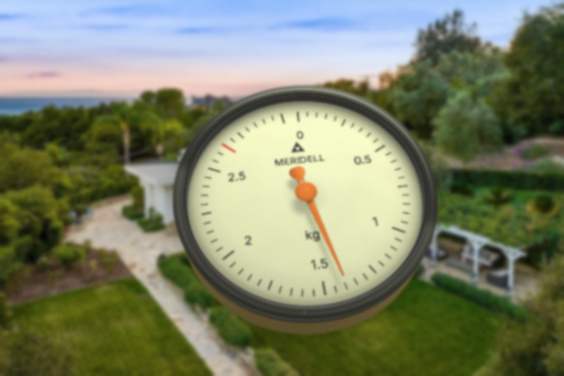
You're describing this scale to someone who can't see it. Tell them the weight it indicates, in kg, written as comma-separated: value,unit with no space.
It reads 1.4,kg
